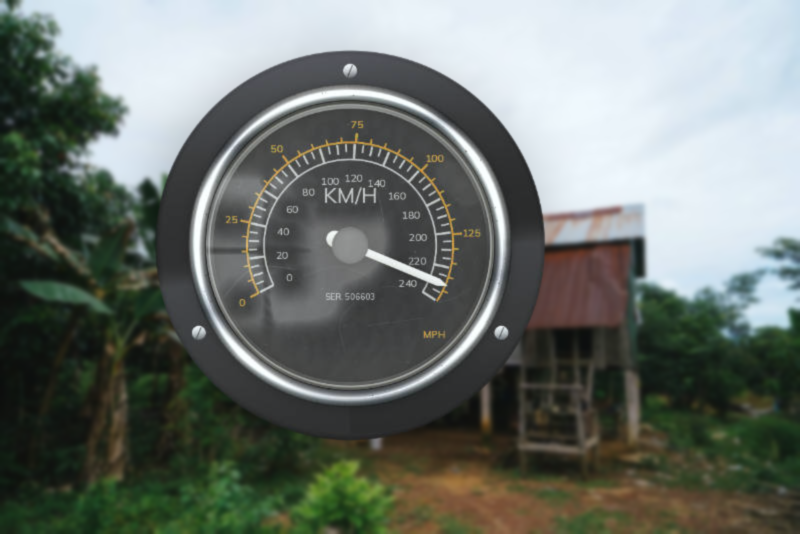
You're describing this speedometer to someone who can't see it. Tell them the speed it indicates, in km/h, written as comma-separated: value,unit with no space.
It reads 230,km/h
